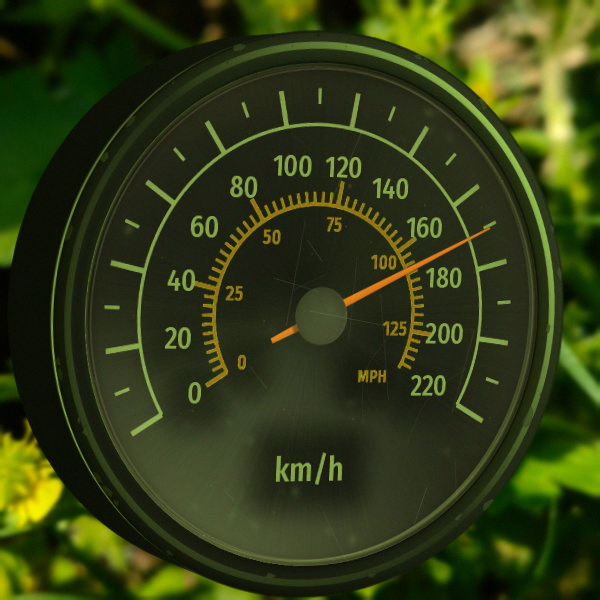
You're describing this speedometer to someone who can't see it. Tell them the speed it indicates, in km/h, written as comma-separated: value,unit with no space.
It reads 170,km/h
